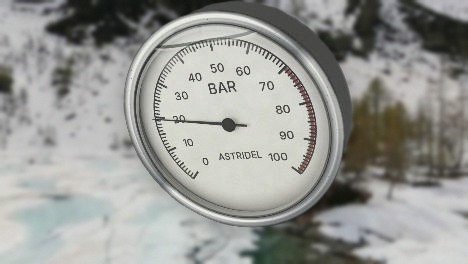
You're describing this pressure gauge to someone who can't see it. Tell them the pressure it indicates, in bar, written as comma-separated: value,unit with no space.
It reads 20,bar
